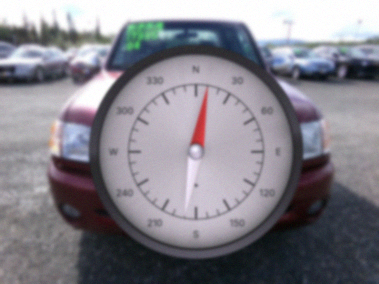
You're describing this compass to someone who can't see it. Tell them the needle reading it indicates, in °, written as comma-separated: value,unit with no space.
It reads 10,°
